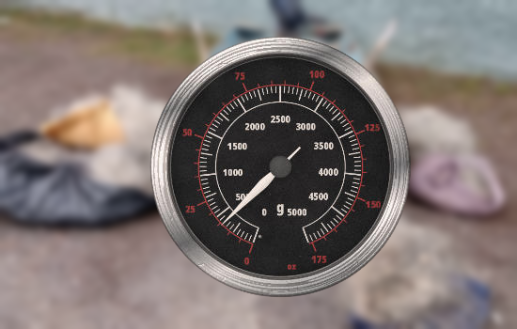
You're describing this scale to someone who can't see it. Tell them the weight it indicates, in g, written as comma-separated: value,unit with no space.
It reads 400,g
